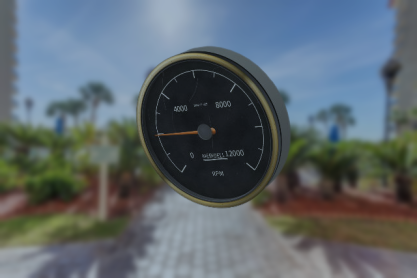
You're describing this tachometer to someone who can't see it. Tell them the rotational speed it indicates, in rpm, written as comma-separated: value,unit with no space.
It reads 2000,rpm
